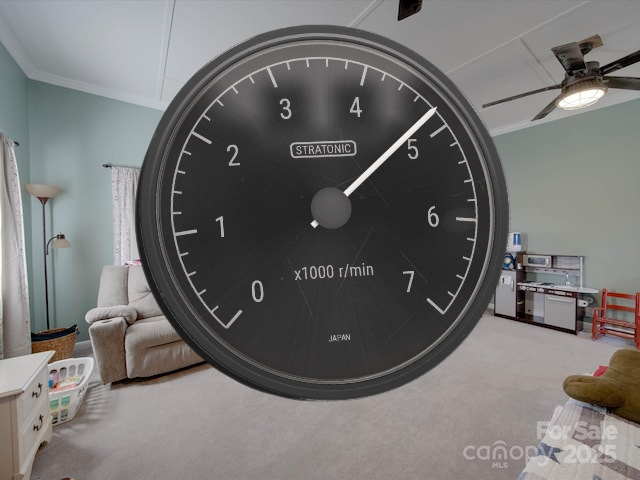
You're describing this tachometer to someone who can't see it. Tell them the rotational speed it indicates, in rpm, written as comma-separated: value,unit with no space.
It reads 4800,rpm
